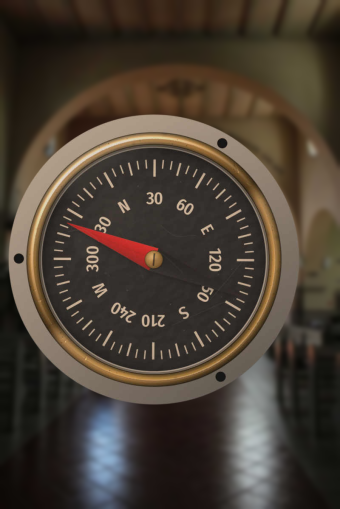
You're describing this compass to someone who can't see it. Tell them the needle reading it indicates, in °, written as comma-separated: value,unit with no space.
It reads 322.5,°
